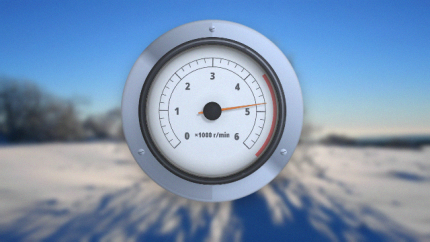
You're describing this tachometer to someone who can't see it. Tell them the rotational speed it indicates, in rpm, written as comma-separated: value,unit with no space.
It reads 4800,rpm
